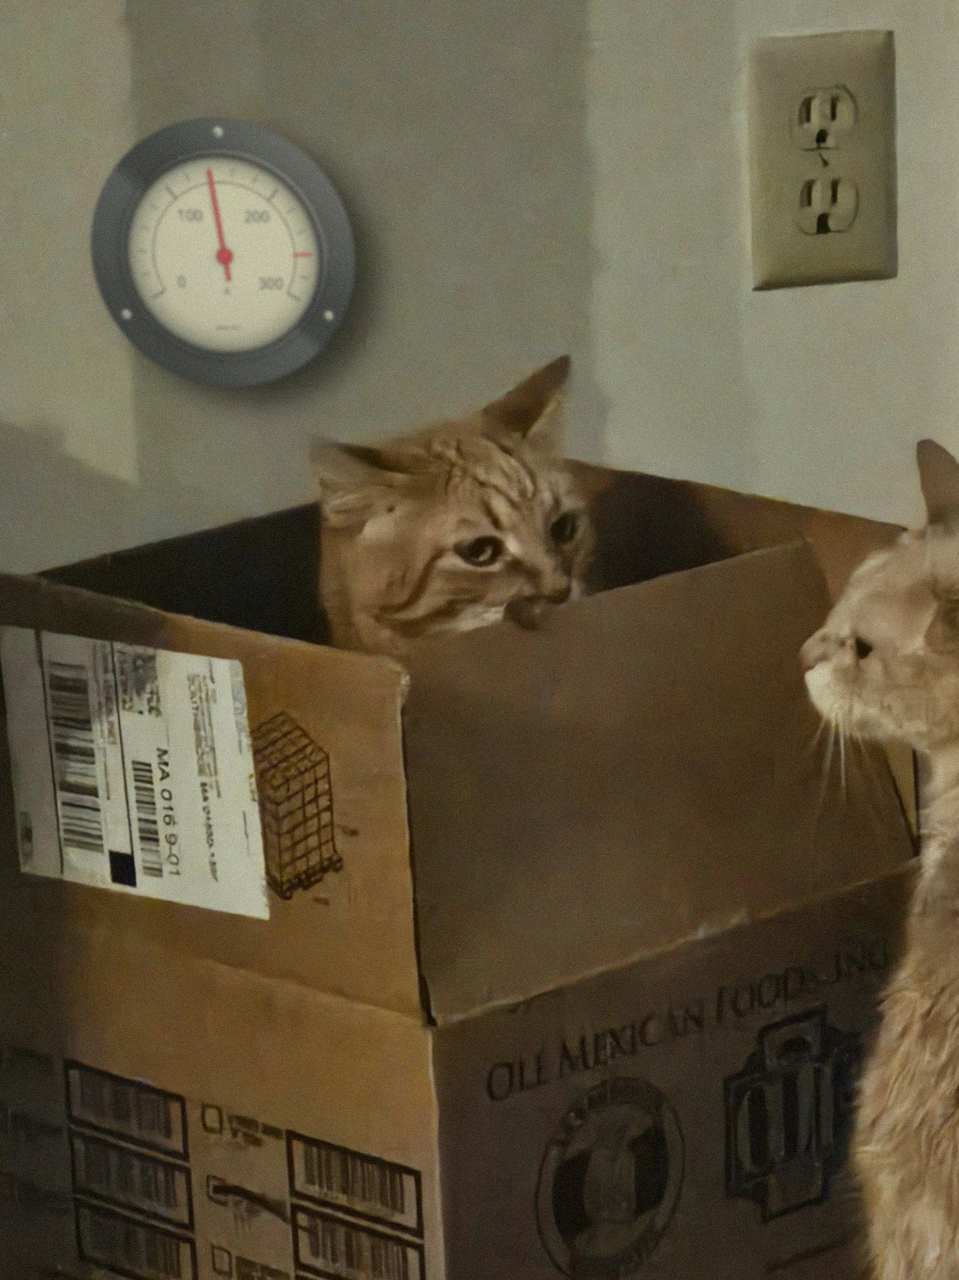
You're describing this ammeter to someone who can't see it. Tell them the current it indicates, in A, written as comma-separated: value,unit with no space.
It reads 140,A
